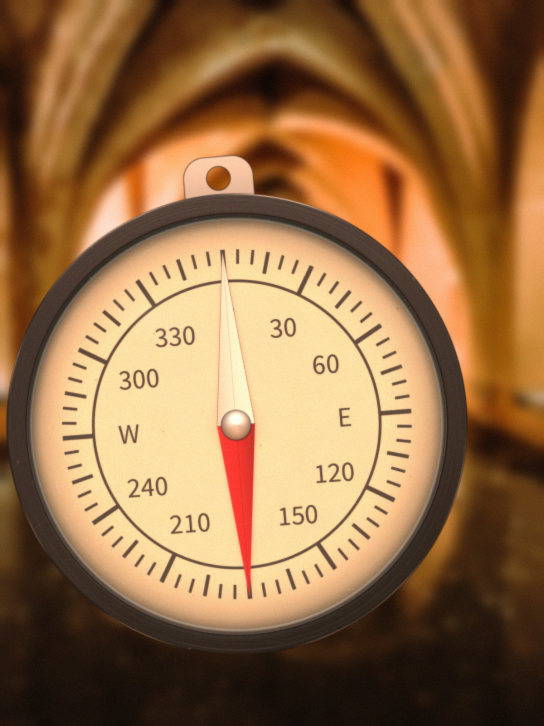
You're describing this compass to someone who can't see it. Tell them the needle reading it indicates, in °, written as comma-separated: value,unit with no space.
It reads 180,°
